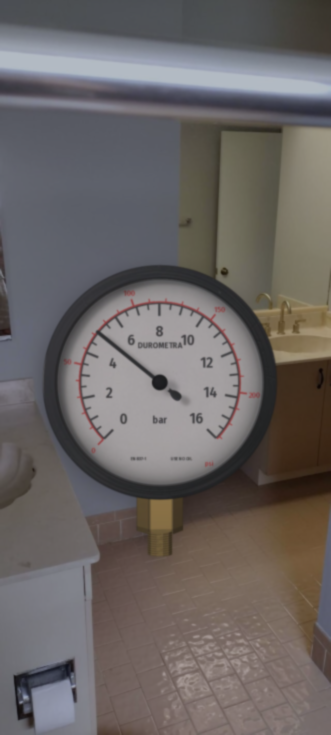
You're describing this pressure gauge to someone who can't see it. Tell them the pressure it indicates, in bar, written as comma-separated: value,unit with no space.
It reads 5,bar
